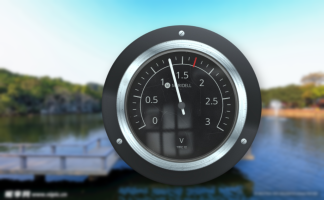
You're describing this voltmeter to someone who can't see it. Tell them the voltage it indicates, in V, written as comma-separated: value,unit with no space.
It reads 1.3,V
